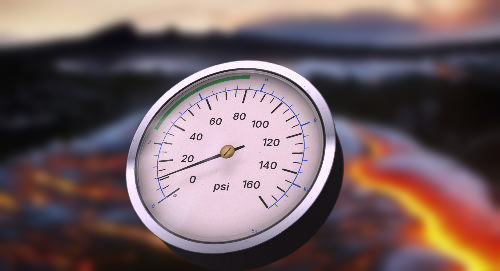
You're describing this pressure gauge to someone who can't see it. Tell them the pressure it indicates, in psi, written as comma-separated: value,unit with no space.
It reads 10,psi
